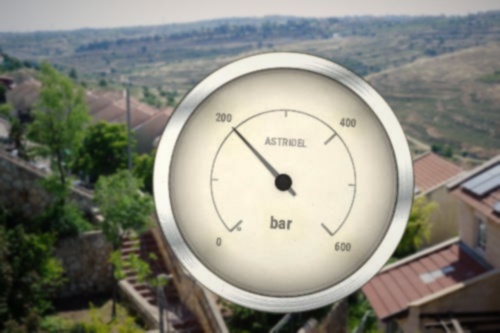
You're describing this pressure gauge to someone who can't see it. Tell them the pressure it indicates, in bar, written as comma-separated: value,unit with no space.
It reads 200,bar
